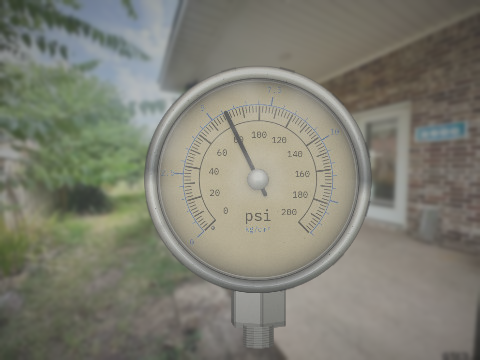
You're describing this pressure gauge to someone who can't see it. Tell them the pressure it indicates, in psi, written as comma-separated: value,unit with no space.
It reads 80,psi
